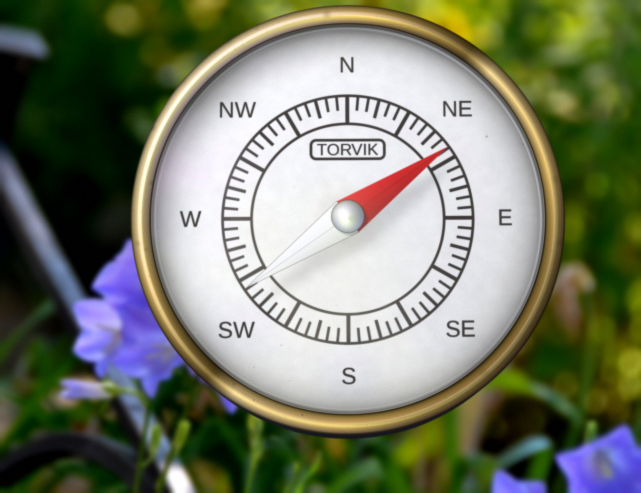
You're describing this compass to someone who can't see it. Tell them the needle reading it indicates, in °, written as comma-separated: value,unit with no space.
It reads 55,°
